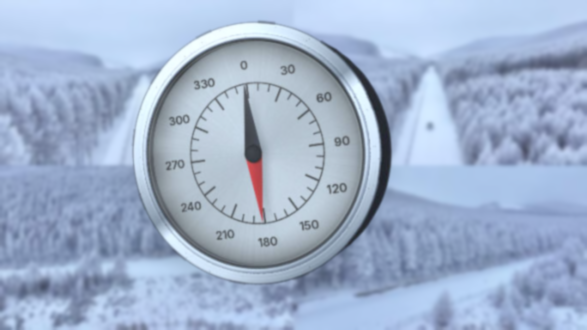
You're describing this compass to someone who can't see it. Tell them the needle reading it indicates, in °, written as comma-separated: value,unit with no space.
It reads 180,°
